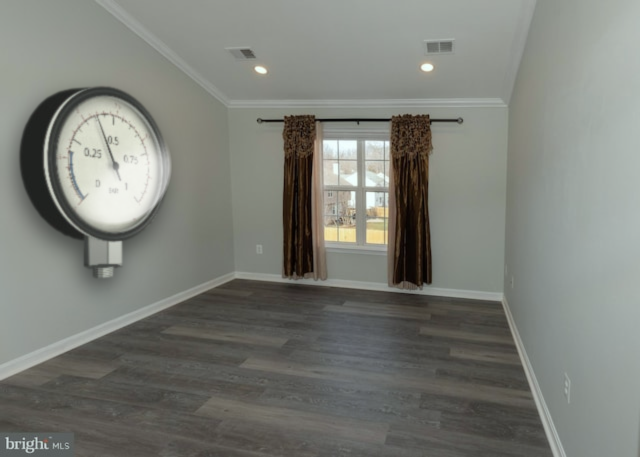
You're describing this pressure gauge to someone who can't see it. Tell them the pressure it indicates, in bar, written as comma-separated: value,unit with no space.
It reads 0.4,bar
